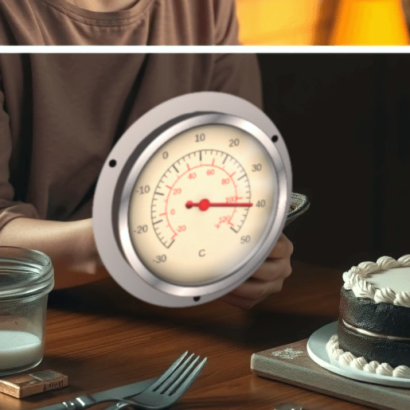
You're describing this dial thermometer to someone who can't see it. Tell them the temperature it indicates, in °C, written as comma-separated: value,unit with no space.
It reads 40,°C
